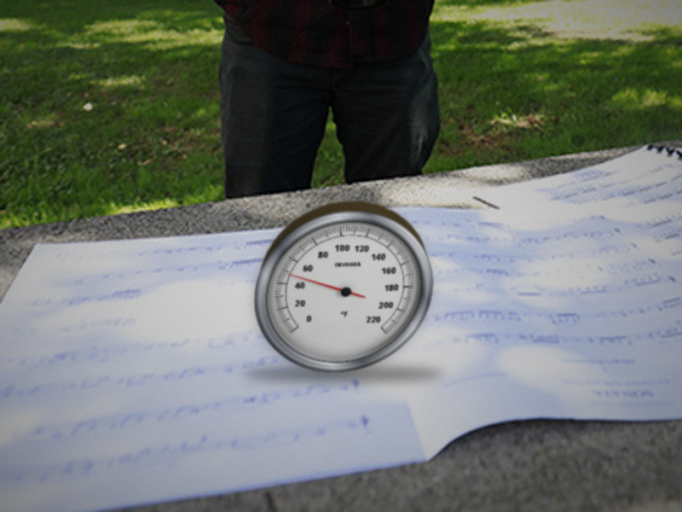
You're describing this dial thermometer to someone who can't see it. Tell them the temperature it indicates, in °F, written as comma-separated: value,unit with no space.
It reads 50,°F
